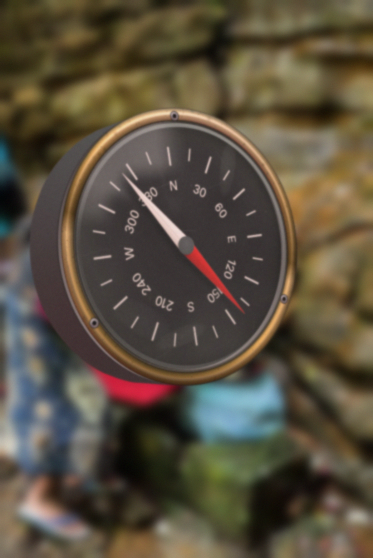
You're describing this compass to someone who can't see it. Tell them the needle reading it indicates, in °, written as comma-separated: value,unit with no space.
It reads 142.5,°
